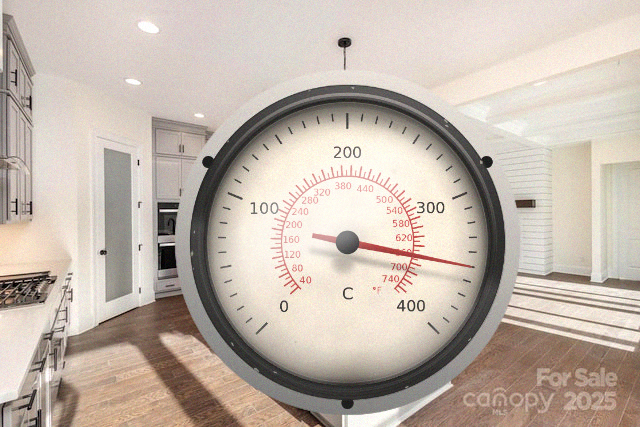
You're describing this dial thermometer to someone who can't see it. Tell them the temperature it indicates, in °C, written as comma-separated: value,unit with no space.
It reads 350,°C
